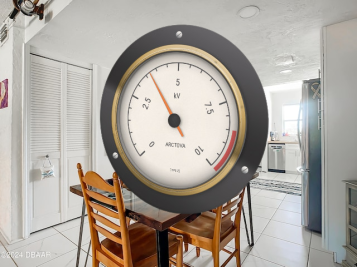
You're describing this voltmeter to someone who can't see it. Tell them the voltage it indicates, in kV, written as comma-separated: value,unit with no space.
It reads 3.75,kV
